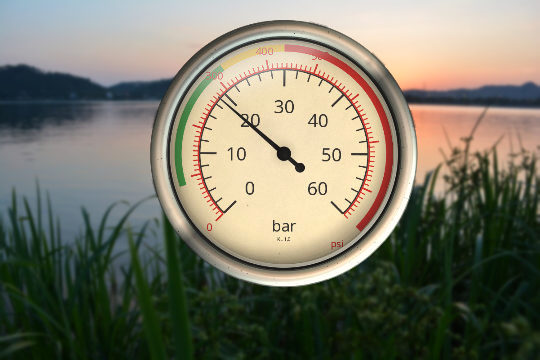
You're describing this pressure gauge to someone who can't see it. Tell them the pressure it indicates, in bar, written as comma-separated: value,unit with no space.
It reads 19,bar
